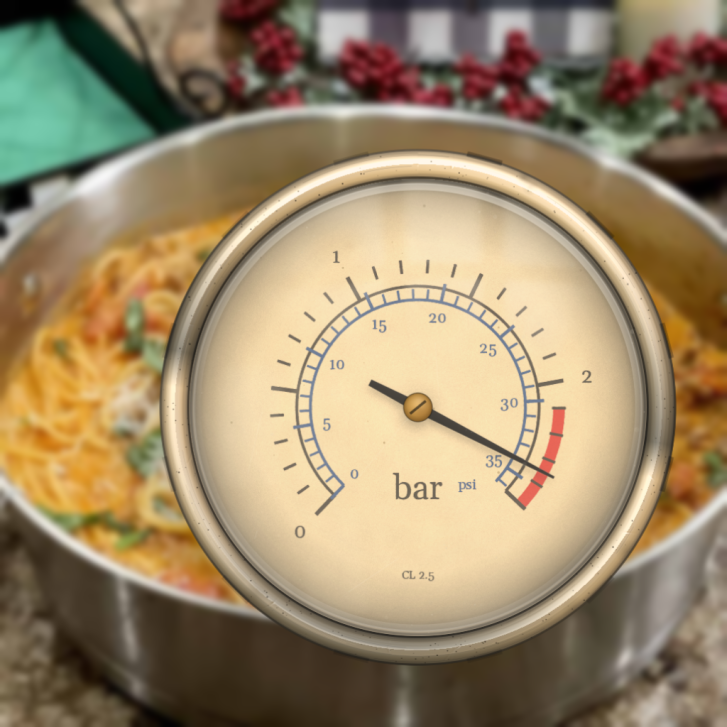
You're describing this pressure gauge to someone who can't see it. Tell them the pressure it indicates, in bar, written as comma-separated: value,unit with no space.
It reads 2.35,bar
